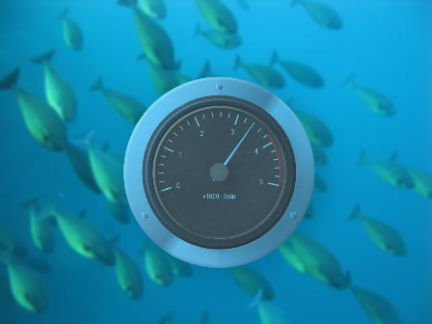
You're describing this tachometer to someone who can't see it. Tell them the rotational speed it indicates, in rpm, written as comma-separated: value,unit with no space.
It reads 3400,rpm
